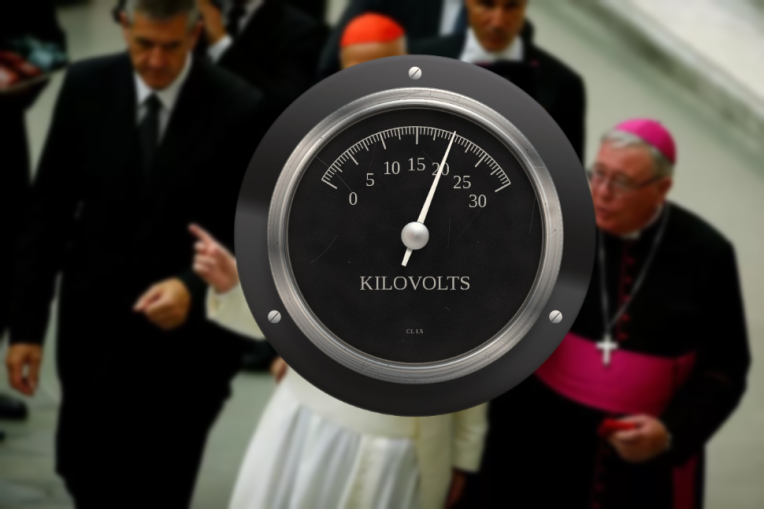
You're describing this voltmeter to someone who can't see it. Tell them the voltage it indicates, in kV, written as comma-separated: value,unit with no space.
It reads 20,kV
